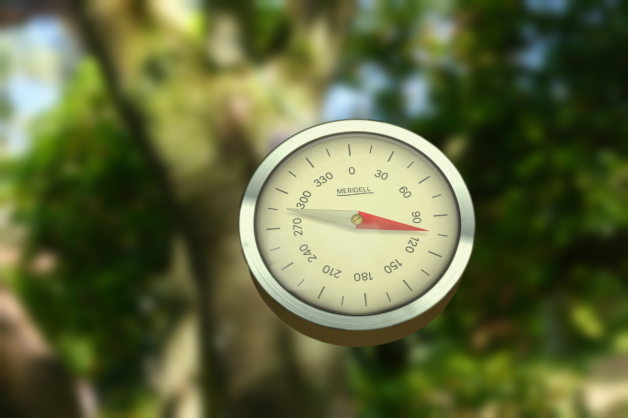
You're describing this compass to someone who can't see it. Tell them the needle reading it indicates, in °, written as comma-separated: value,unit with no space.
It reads 105,°
